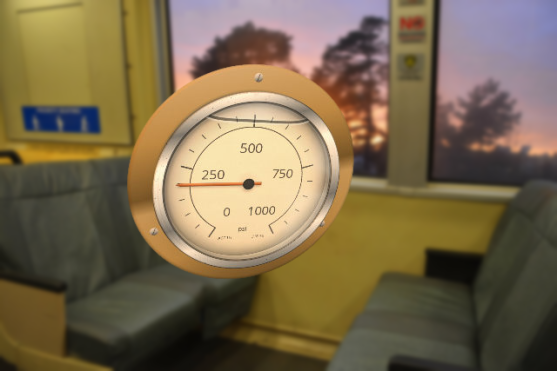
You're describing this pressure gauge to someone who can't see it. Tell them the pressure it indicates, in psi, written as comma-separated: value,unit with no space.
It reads 200,psi
